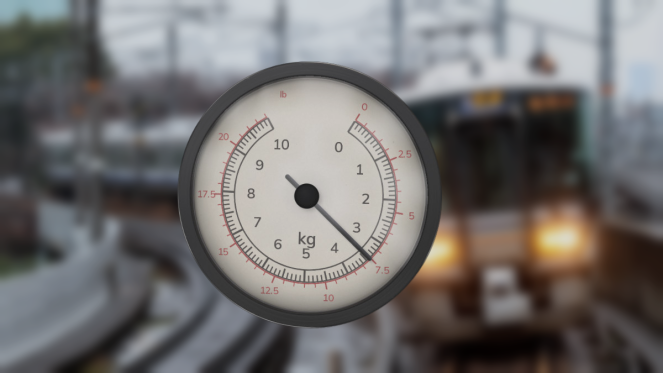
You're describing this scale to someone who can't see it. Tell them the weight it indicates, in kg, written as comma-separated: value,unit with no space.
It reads 3.4,kg
